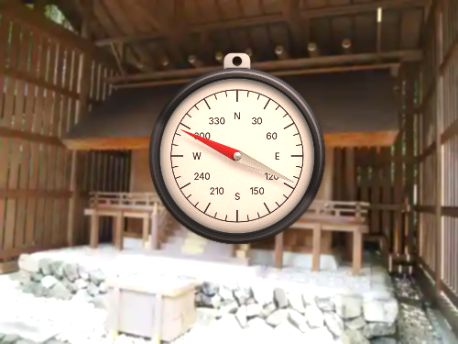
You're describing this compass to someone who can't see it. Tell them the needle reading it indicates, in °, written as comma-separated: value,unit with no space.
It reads 295,°
